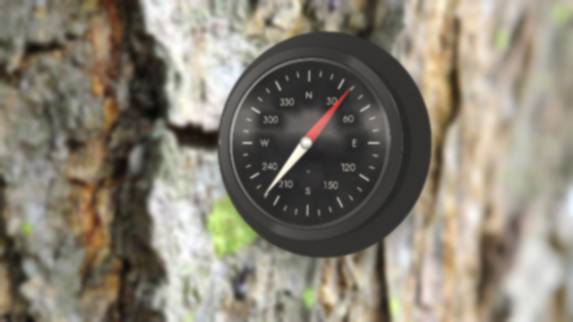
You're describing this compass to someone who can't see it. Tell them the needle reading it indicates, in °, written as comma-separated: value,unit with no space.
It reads 40,°
